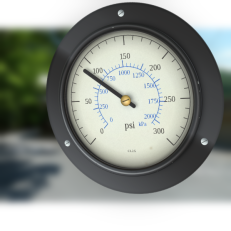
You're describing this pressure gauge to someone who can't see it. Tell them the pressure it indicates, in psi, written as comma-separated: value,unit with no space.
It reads 90,psi
